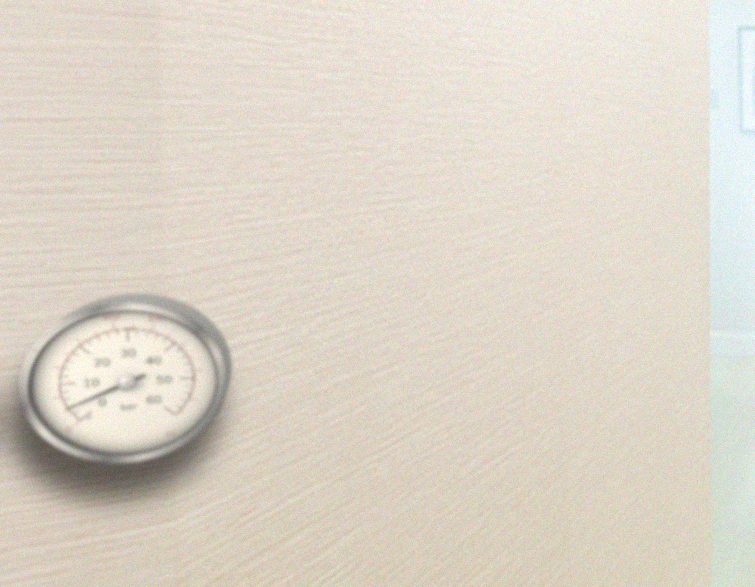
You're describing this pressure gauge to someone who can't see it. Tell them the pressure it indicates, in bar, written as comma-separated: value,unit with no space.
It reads 4,bar
